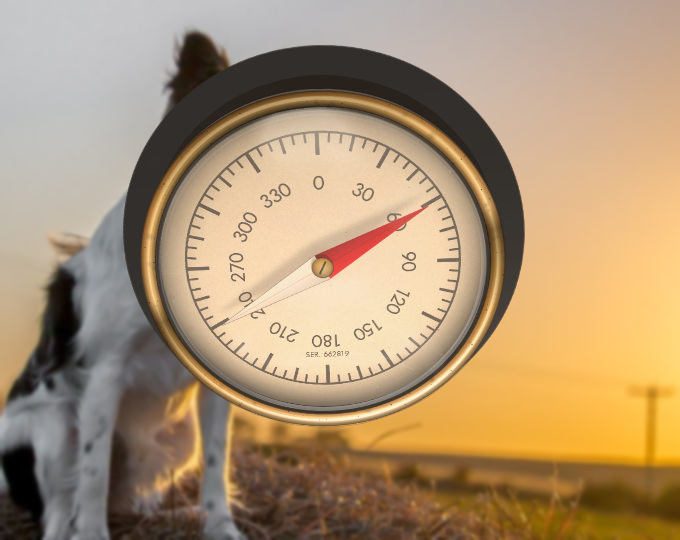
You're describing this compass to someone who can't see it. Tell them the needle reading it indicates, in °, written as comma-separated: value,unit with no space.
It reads 60,°
